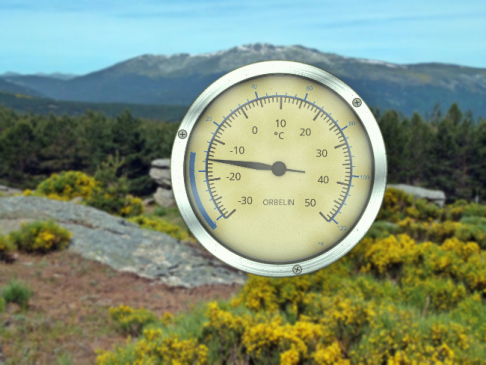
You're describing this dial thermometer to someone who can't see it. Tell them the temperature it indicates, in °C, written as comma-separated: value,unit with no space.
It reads -15,°C
